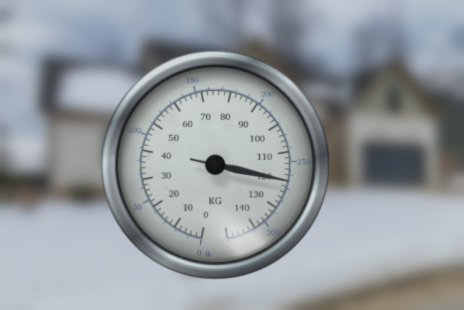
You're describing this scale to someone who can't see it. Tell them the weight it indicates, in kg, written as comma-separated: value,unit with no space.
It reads 120,kg
